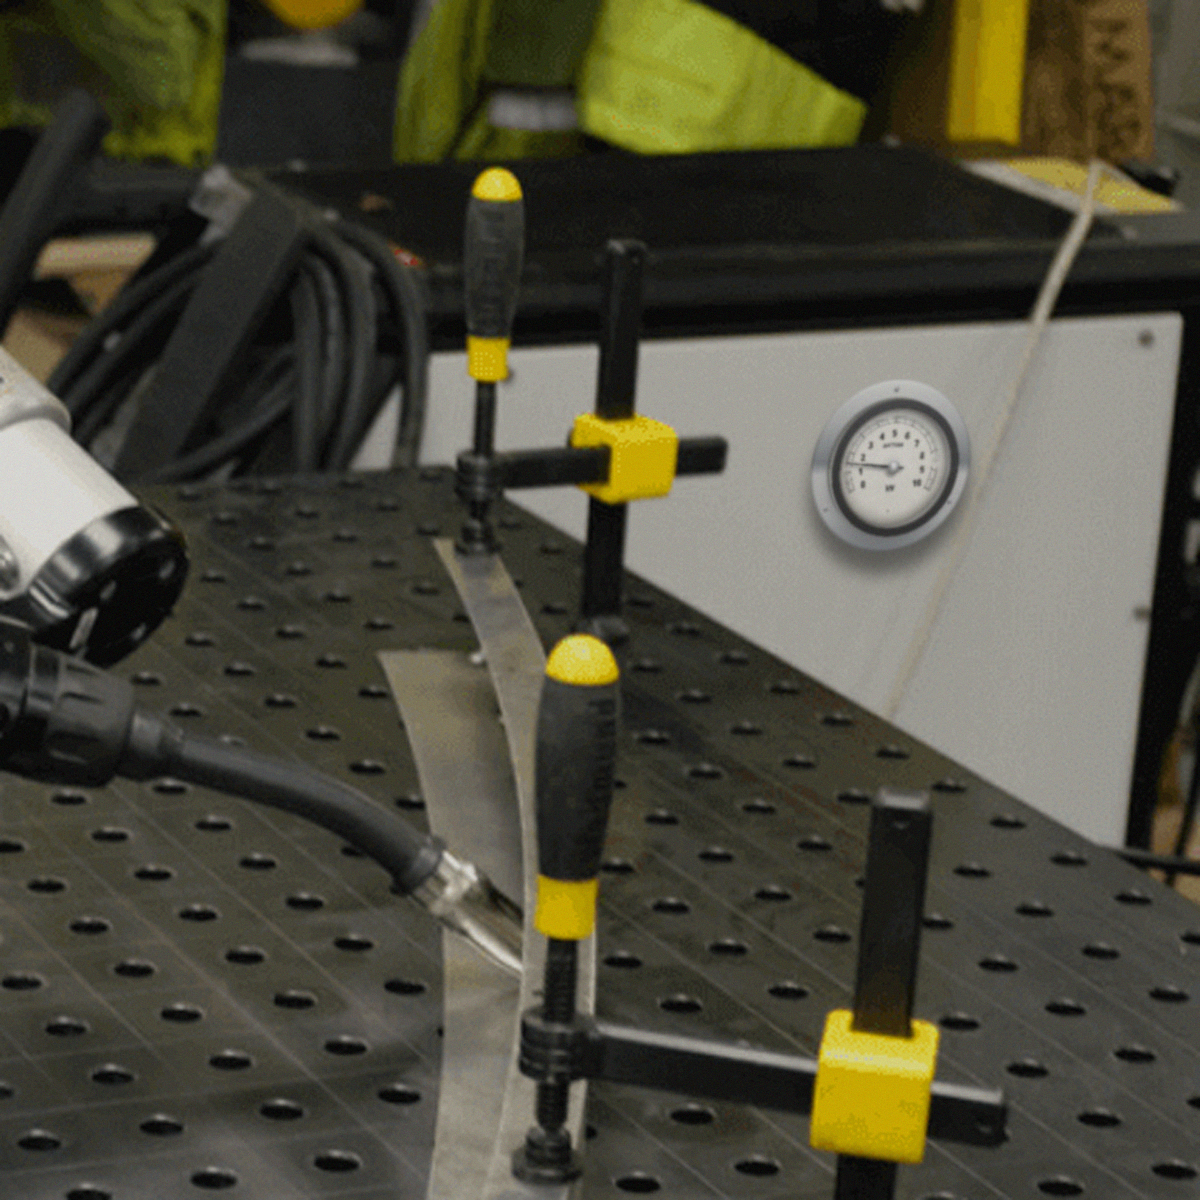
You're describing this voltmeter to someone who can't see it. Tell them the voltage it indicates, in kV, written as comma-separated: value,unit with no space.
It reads 1.5,kV
